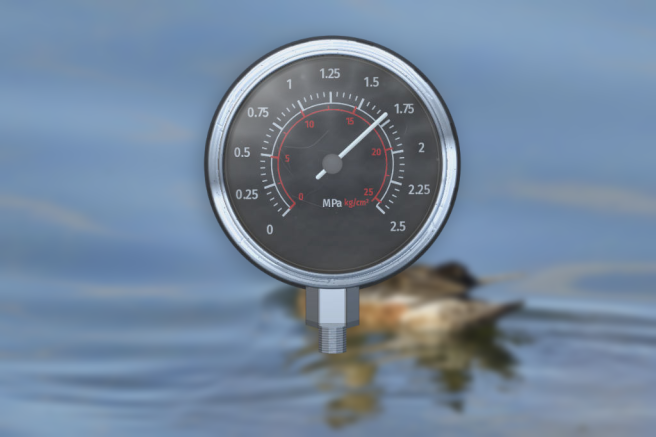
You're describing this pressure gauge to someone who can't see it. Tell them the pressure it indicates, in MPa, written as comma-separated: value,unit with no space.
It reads 1.7,MPa
